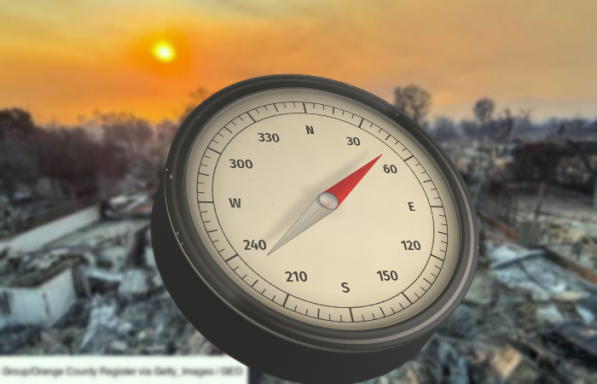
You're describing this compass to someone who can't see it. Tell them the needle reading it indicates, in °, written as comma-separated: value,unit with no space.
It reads 50,°
